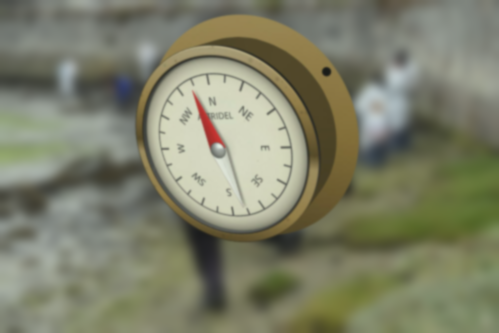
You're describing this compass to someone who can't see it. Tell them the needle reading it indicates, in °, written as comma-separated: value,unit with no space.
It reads 345,°
